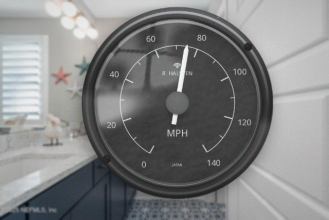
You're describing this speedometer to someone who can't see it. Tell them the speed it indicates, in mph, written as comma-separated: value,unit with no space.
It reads 75,mph
